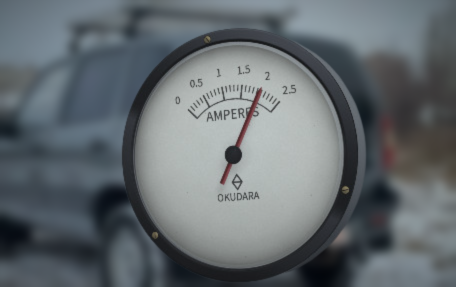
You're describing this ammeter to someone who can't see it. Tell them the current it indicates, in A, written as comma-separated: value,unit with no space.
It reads 2,A
